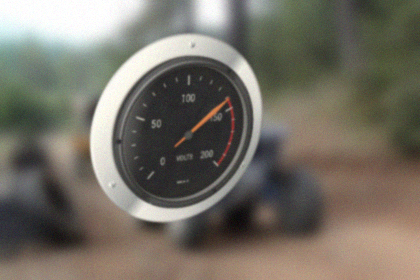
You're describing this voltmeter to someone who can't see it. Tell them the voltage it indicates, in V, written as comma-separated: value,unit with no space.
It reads 140,V
